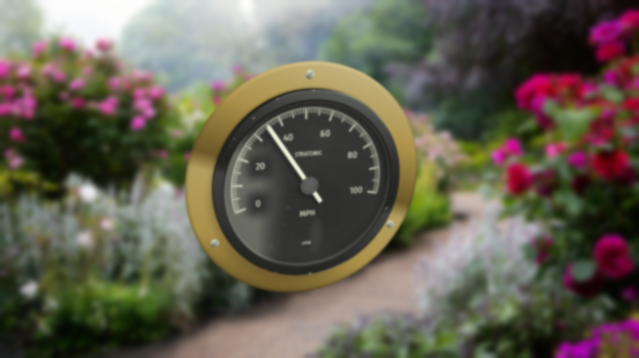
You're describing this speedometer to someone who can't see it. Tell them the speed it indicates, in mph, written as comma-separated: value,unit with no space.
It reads 35,mph
